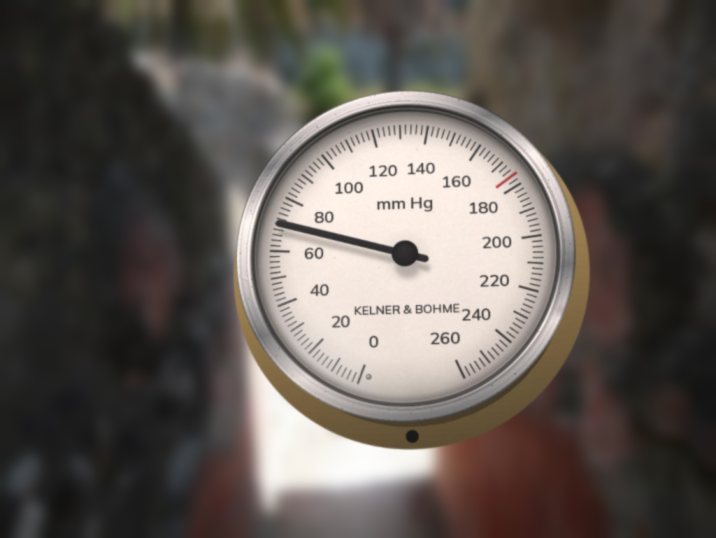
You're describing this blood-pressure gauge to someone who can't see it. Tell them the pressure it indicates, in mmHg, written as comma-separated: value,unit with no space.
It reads 70,mmHg
